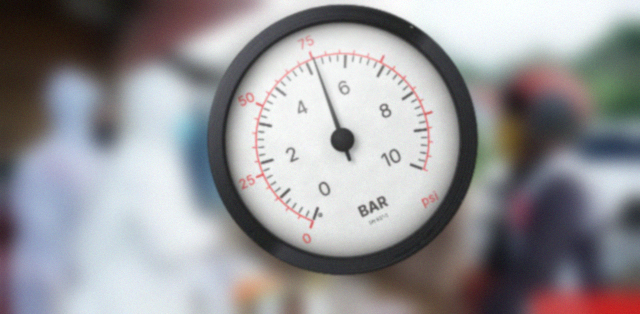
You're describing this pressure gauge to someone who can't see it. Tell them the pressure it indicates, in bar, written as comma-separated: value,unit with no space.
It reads 5.2,bar
